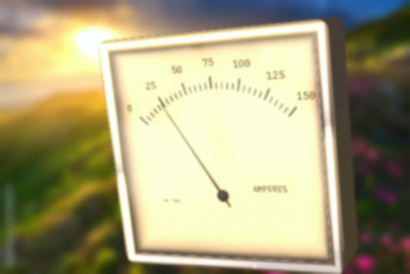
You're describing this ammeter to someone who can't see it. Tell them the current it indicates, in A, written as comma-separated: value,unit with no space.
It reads 25,A
